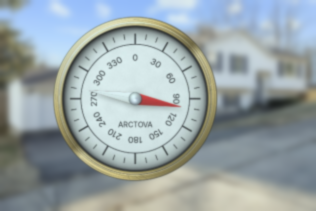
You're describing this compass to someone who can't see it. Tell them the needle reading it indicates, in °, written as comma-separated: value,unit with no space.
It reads 100,°
